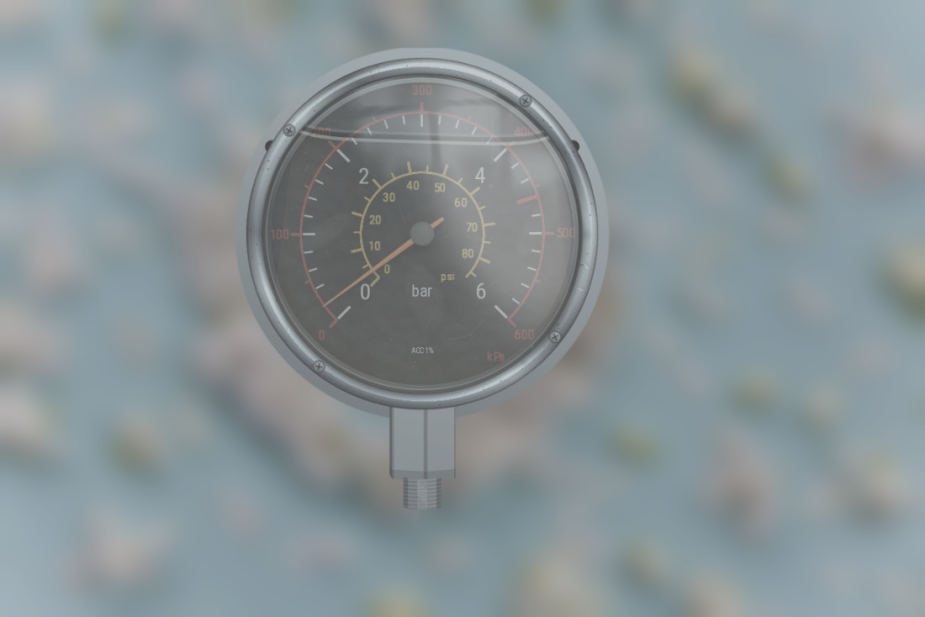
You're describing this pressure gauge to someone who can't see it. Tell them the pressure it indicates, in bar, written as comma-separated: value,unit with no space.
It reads 0.2,bar
